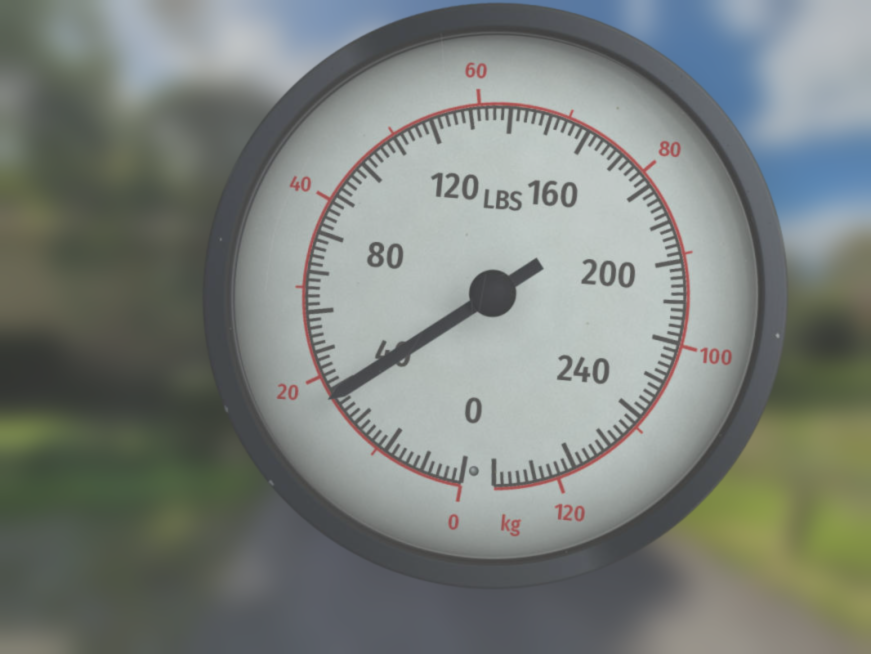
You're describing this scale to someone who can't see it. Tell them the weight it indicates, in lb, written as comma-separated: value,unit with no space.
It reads 38,lb
